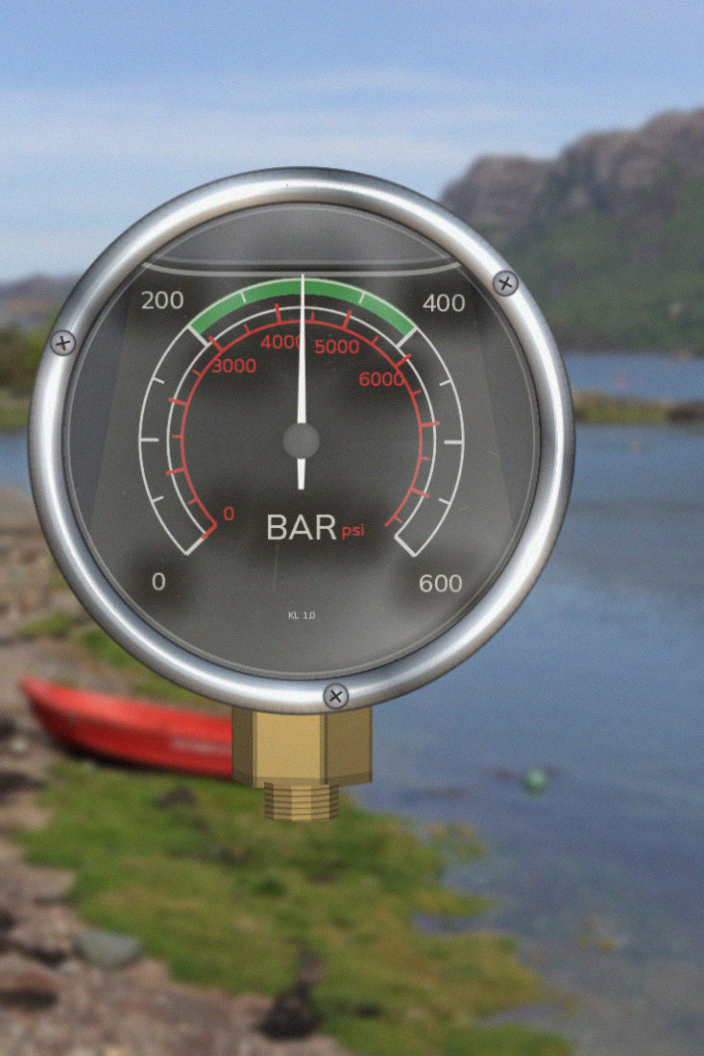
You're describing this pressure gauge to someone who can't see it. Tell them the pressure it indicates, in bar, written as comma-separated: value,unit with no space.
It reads 300,bar
